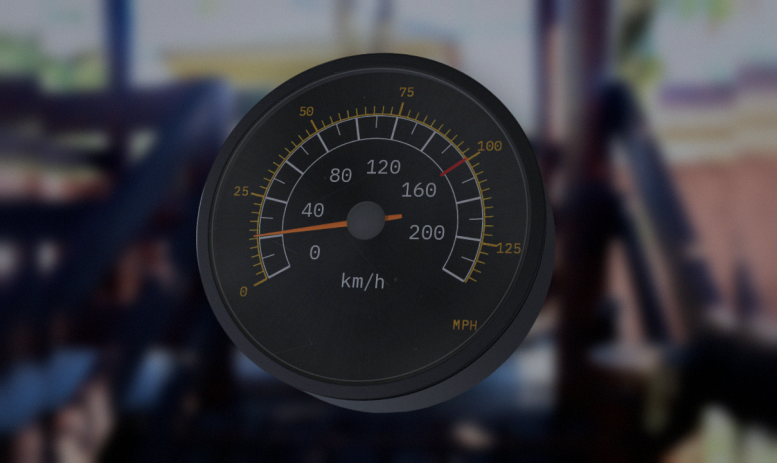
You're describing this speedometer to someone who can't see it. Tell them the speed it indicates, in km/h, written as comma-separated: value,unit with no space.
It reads 20,km/h
